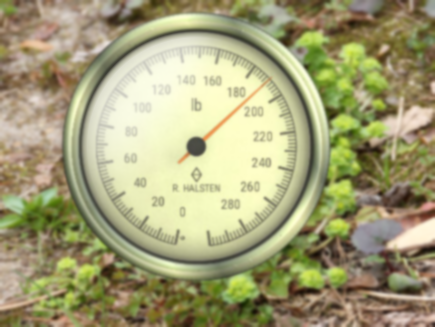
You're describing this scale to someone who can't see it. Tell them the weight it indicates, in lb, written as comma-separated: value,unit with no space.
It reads 190,lb
